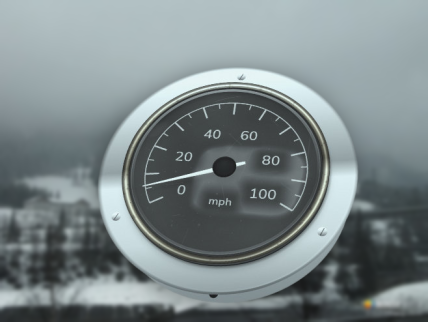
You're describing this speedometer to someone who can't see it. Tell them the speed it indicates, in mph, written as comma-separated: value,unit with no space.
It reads 5,mph
